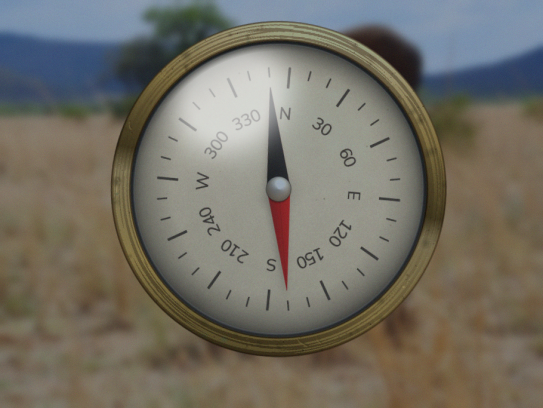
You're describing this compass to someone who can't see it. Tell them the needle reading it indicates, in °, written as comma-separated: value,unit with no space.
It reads 170,°
